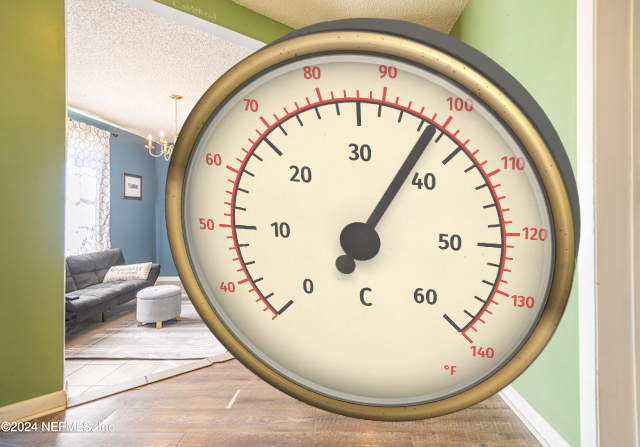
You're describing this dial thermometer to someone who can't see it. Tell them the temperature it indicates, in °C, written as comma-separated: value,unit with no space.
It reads 37,°C
